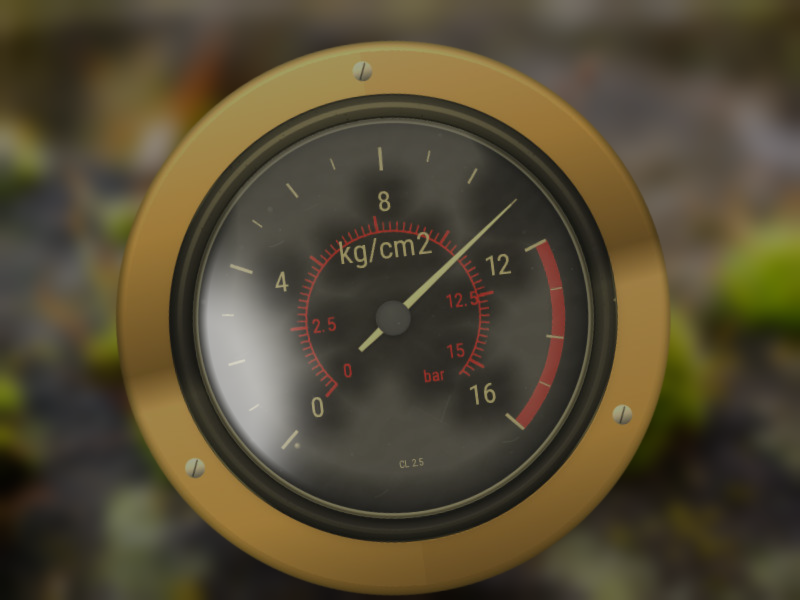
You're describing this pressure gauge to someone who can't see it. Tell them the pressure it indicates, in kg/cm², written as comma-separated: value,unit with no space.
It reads 11,kg/cm²
